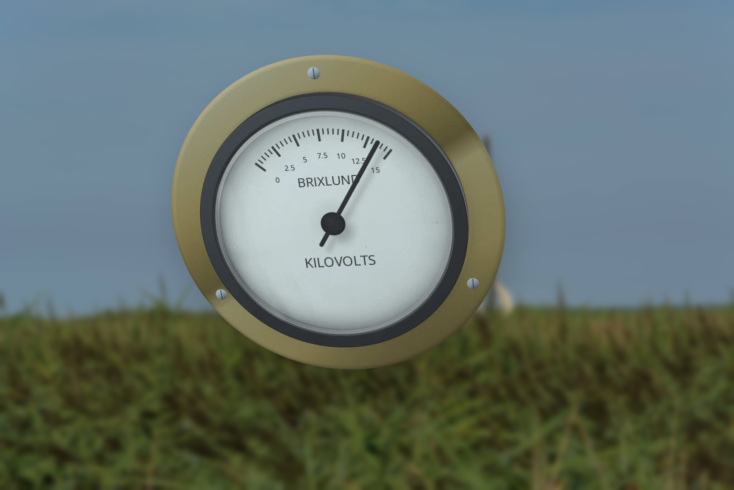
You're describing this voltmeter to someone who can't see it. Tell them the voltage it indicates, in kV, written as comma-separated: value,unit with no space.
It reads 13.5,kV
